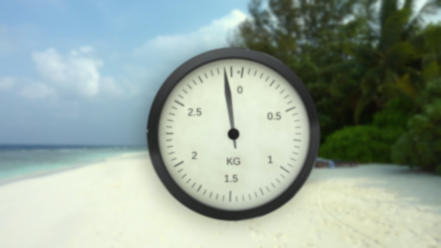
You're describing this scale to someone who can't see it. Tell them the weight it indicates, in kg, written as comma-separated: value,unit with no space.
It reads 2.95,kg
